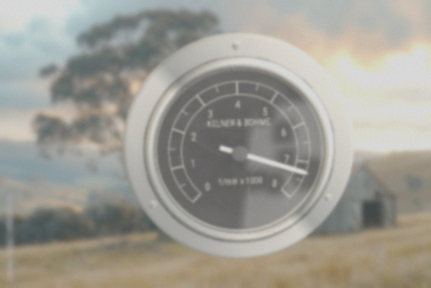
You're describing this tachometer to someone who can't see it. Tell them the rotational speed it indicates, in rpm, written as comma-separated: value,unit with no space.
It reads 7250,rpm
